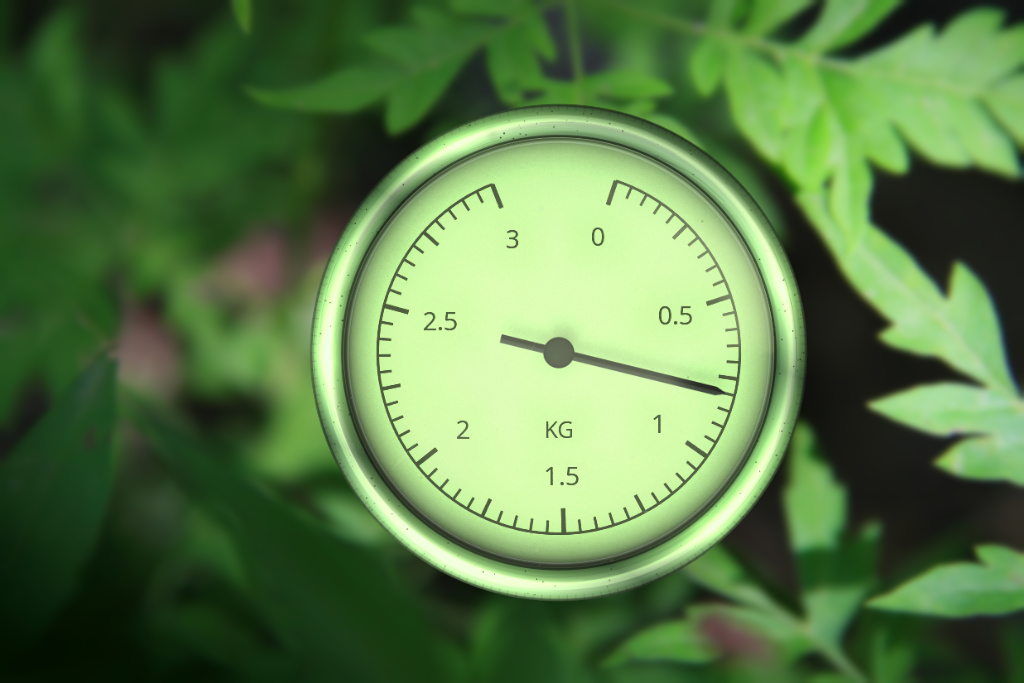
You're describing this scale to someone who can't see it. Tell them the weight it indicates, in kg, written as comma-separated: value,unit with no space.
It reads 0.8,kg
